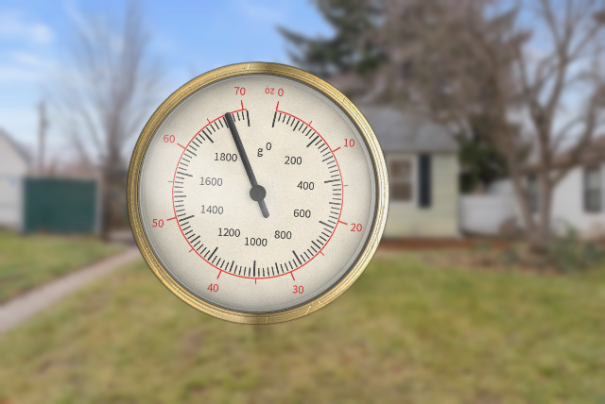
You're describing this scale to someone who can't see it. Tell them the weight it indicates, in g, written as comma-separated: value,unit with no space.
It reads 1920,g
